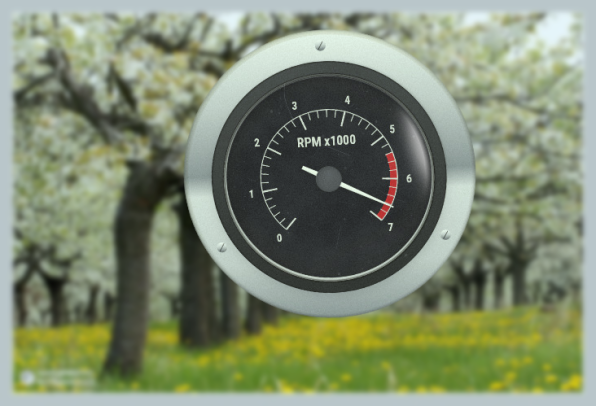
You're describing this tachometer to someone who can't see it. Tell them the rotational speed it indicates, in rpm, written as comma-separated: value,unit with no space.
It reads 6600,rpm
